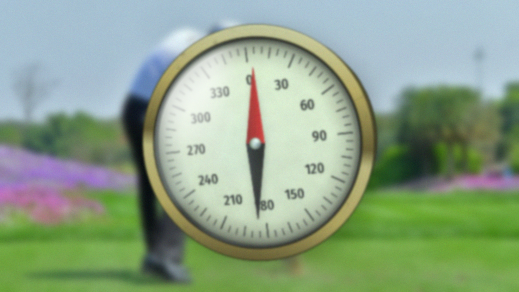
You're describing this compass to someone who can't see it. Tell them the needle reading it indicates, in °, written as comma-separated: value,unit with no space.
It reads 5,°
